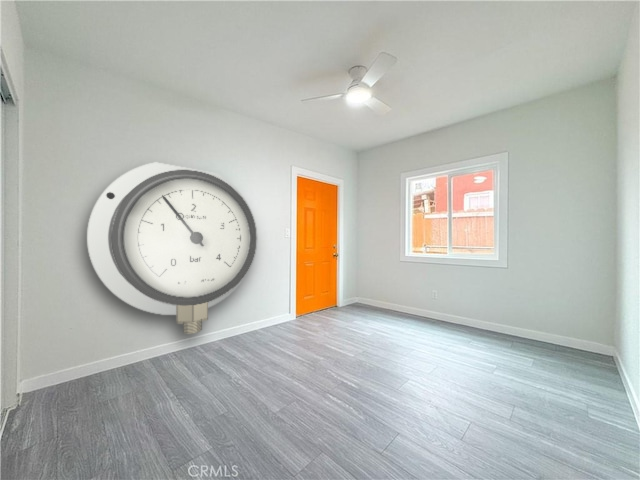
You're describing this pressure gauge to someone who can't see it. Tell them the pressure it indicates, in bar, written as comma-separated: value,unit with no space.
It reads 1.5,bar
